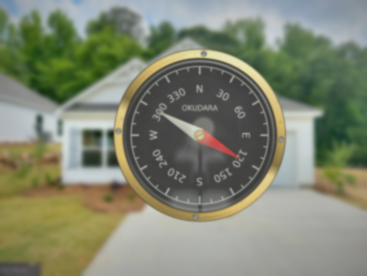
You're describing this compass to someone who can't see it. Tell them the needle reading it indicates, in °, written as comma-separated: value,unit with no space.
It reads 120,°
